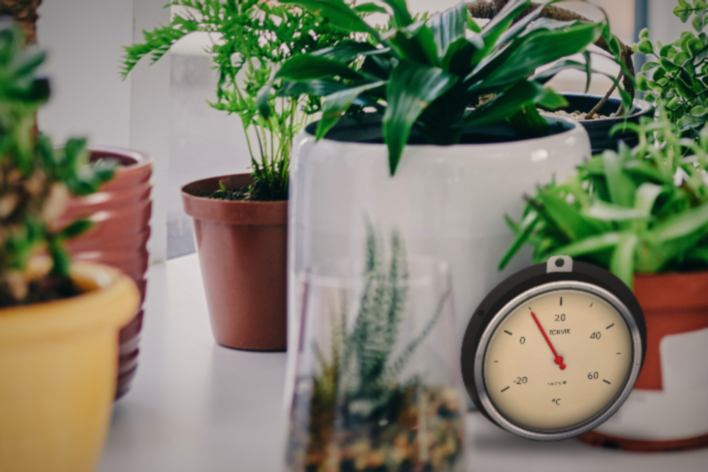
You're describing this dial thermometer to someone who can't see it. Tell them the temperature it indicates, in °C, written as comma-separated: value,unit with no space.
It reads 10,°C
